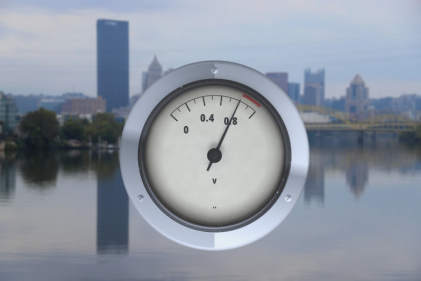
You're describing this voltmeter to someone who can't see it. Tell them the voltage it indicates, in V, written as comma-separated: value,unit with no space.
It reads 0.8,V
